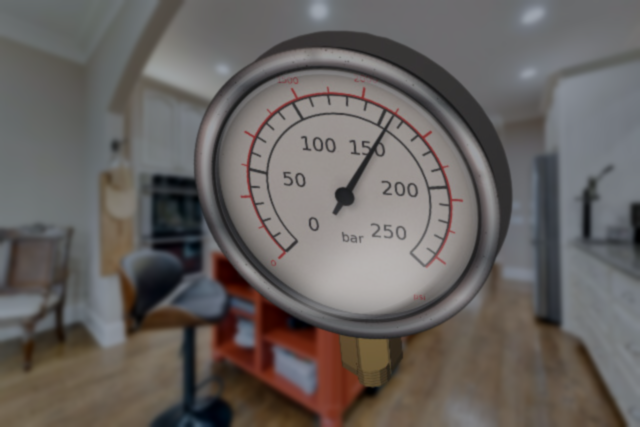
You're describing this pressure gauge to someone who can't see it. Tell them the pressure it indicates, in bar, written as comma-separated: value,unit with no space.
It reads 155,bar
